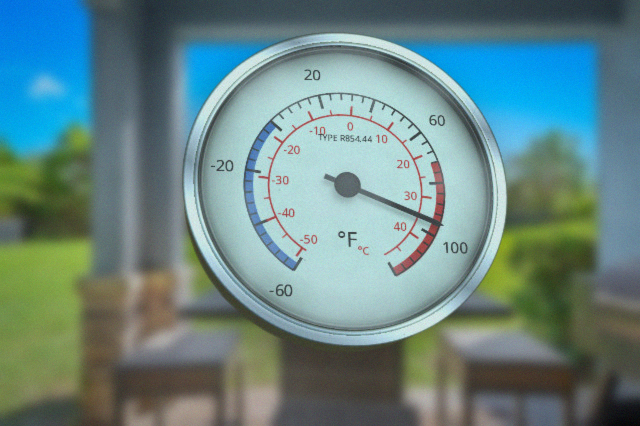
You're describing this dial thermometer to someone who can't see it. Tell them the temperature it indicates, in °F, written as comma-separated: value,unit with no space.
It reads 96,°F
